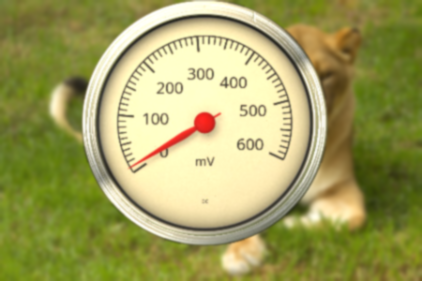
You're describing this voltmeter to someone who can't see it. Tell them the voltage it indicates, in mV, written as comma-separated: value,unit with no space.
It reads 10,mV
